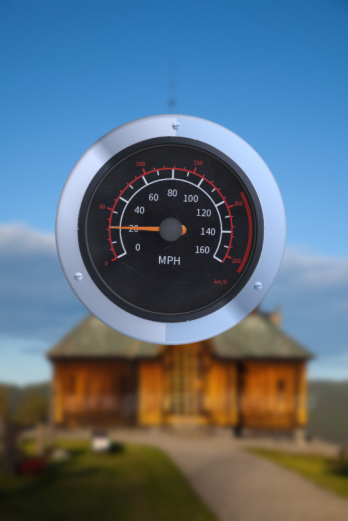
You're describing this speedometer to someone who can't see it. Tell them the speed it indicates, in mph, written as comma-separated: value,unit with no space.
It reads 20,mph
